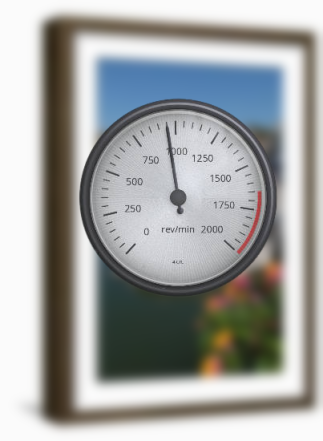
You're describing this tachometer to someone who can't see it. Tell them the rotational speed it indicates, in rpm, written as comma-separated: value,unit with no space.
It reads 950,rpm
